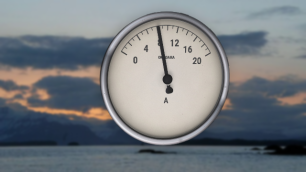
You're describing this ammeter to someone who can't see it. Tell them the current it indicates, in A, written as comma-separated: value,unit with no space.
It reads 8,A
